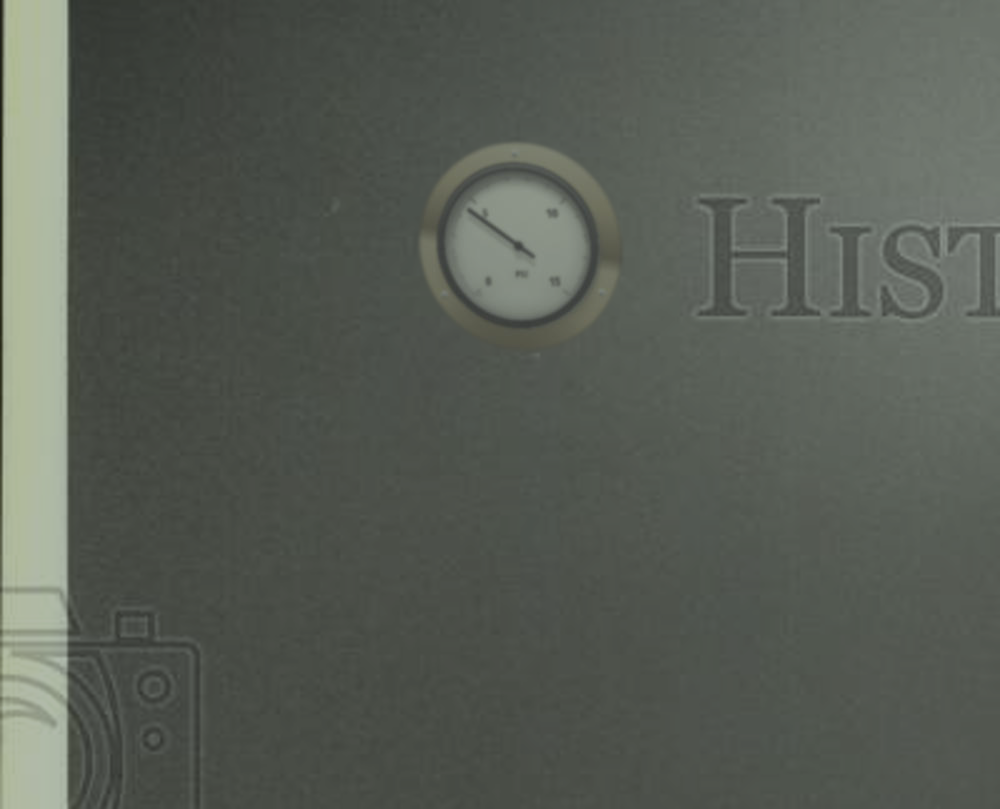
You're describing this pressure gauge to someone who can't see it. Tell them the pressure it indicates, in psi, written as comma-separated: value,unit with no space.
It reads 4.5,psi
